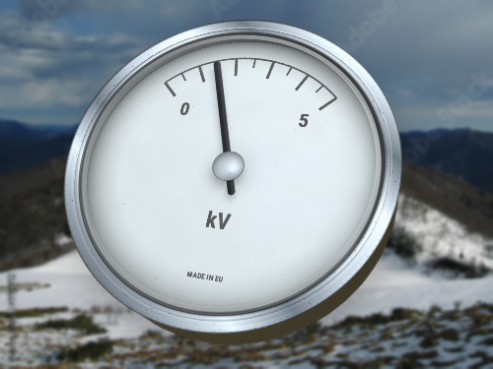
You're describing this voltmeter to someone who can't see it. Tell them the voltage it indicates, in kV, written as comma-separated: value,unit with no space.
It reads 1.5,kV
